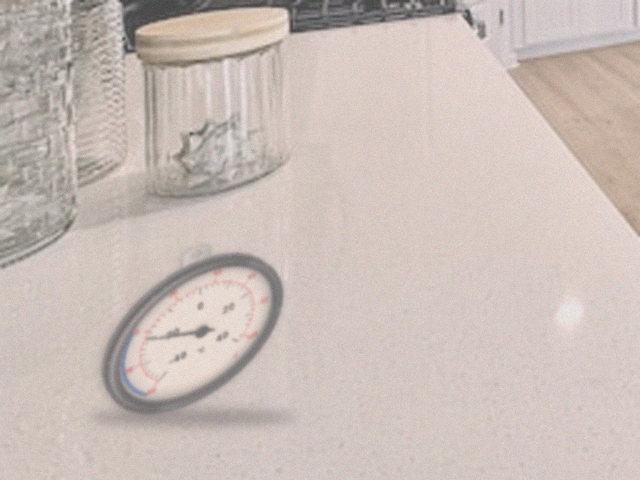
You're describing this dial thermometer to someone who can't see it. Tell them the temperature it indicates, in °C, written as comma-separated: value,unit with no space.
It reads -20,°C
